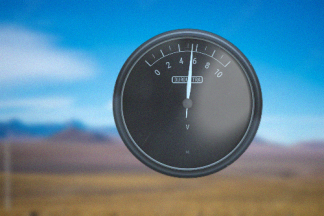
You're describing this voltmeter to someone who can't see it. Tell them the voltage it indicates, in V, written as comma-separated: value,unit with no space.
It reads 5.5,V
